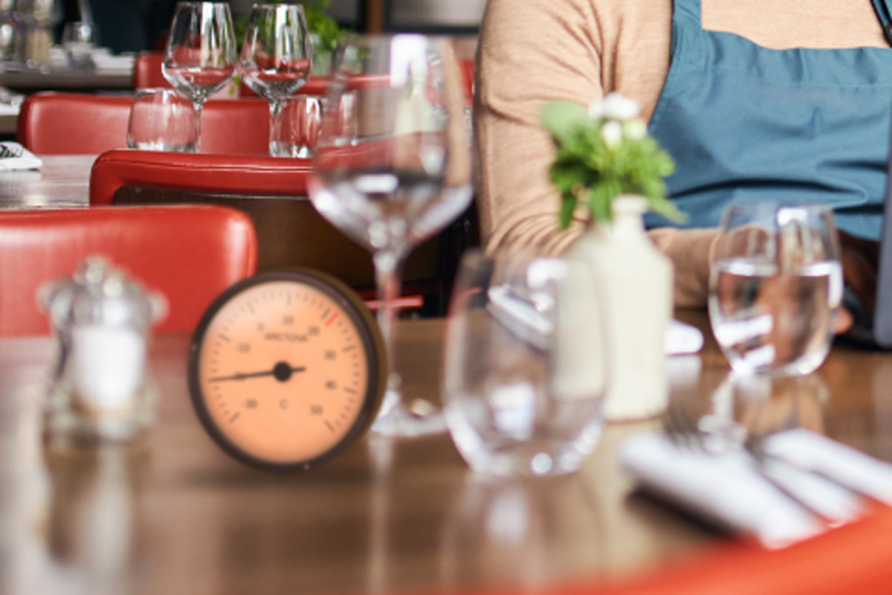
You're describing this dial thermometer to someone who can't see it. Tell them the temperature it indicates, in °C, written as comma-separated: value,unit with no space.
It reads -20,°C
